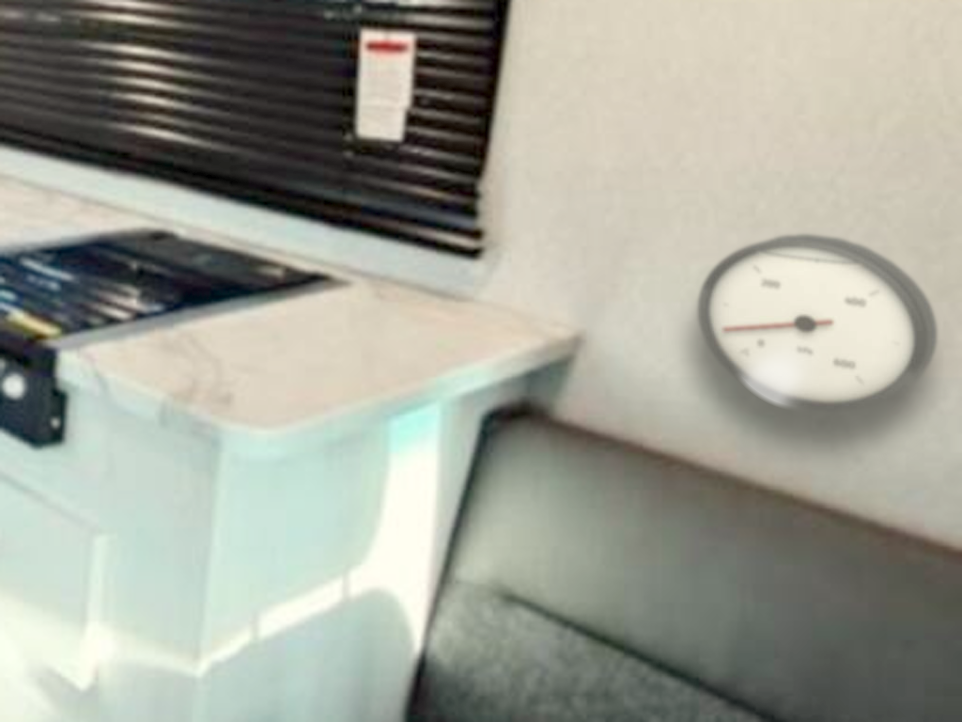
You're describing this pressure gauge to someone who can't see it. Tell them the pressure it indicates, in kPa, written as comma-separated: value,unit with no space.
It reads 50,kPa
